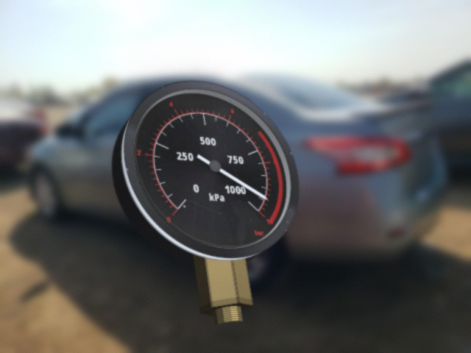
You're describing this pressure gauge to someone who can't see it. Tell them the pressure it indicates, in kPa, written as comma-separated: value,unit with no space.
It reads 950,kPa
